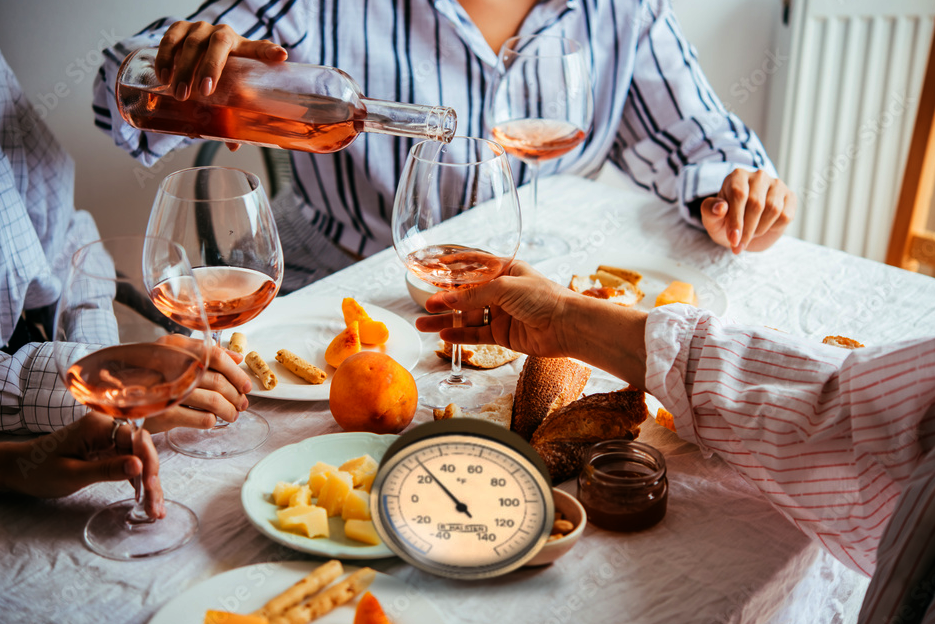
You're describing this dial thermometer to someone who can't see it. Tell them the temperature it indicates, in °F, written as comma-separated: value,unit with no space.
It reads 28,°F
